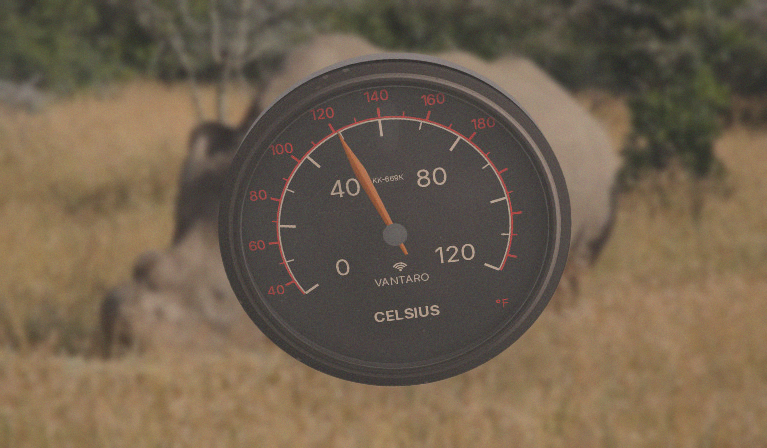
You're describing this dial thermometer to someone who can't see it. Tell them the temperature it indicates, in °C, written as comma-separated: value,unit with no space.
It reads 50,°C
